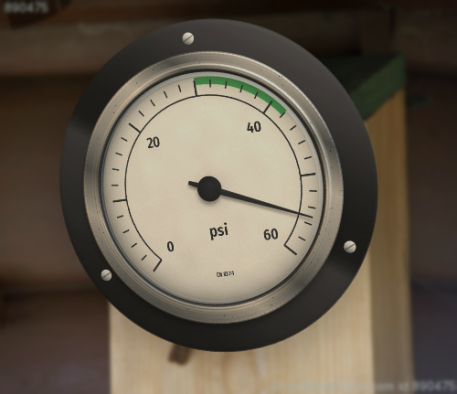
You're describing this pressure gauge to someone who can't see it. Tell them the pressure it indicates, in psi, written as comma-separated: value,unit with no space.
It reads 55,psi
